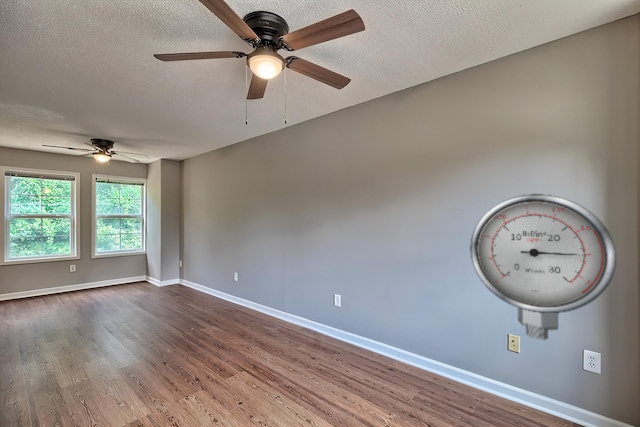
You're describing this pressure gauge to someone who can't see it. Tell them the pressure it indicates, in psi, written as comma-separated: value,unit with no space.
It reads 25,psi
